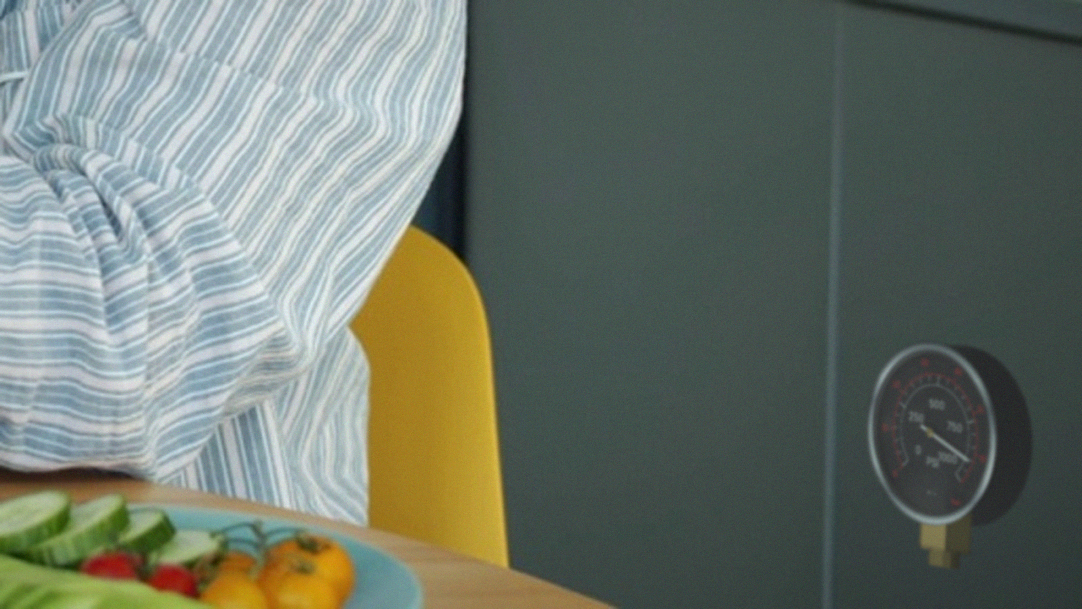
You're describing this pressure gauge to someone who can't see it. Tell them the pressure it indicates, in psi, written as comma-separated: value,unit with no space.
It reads 900,psi
